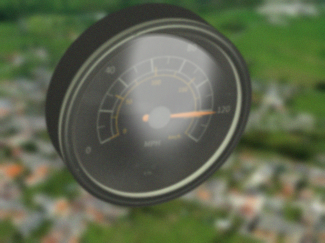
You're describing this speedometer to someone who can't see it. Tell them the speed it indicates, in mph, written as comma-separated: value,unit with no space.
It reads 120,mph
